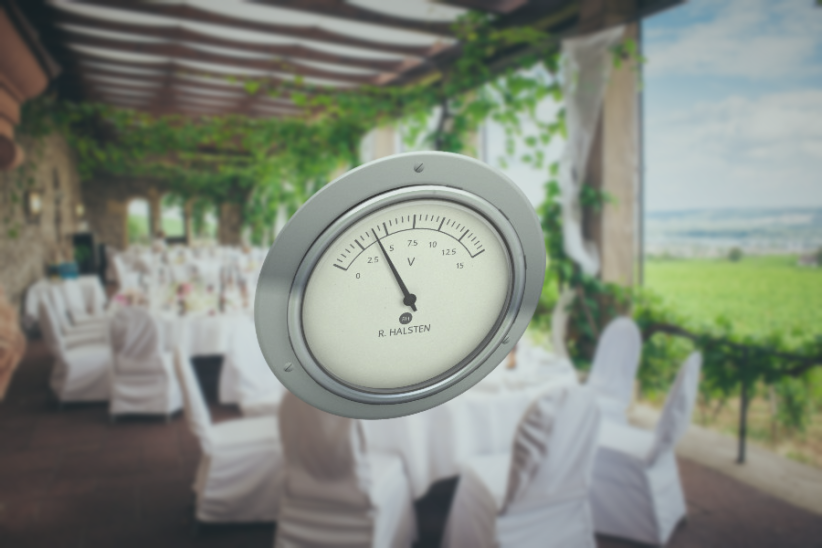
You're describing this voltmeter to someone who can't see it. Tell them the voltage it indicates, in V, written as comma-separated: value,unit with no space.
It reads 4,V
